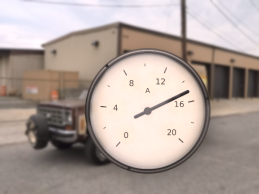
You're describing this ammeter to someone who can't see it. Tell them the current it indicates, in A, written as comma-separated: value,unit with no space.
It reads 15,A
